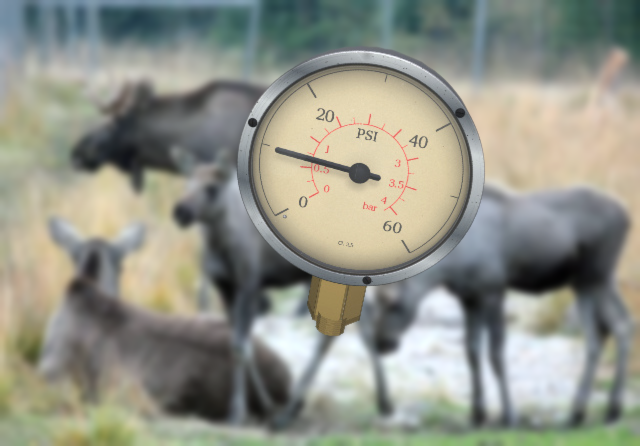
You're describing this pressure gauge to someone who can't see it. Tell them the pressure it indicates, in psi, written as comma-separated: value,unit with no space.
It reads 10,psi
